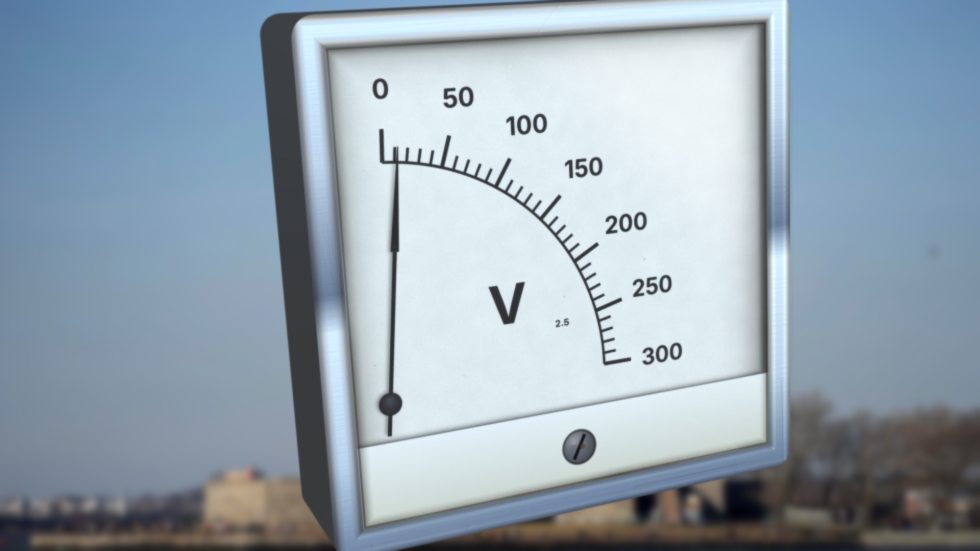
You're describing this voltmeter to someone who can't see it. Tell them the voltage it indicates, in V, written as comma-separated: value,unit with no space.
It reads 10,V
